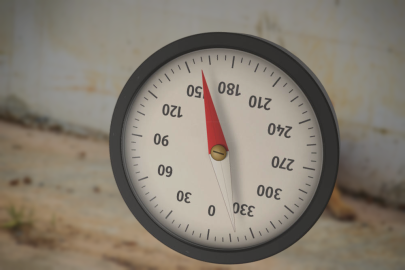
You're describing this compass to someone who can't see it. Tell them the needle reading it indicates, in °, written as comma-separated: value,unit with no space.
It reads 160,°
